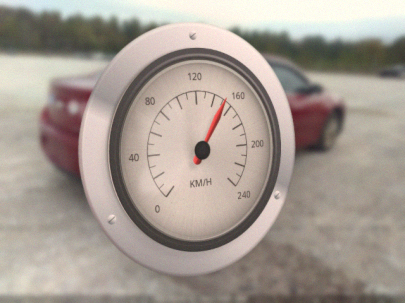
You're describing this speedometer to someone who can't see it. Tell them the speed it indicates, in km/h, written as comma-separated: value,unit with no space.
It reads 150,km/h
